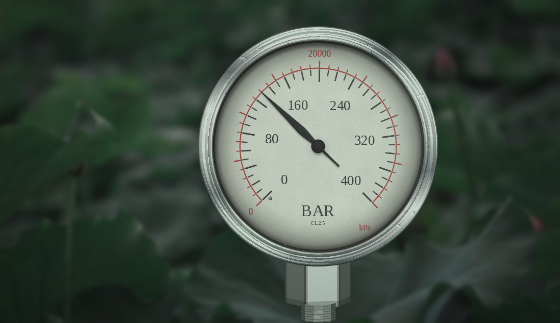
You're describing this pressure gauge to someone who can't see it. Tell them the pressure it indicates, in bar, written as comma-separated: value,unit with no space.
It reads 130,bar
